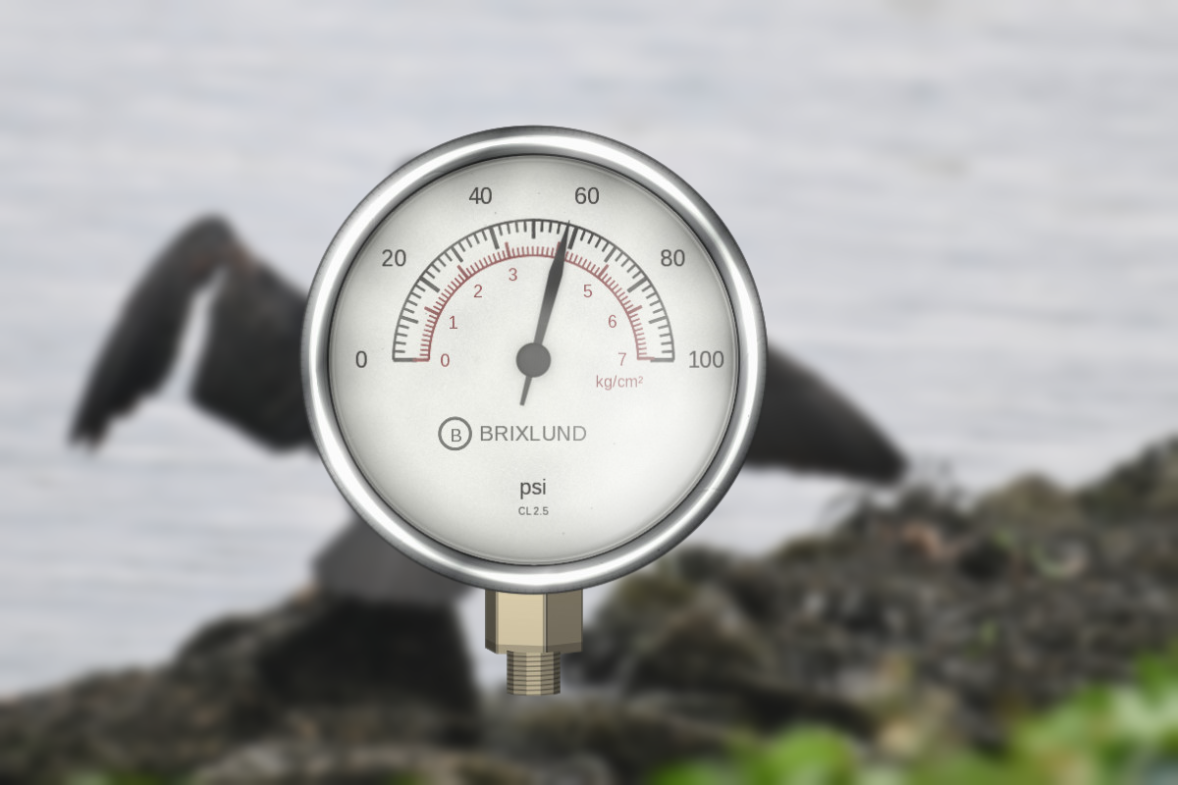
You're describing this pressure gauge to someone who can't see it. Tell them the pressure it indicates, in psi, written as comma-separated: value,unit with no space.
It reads 58,psi
